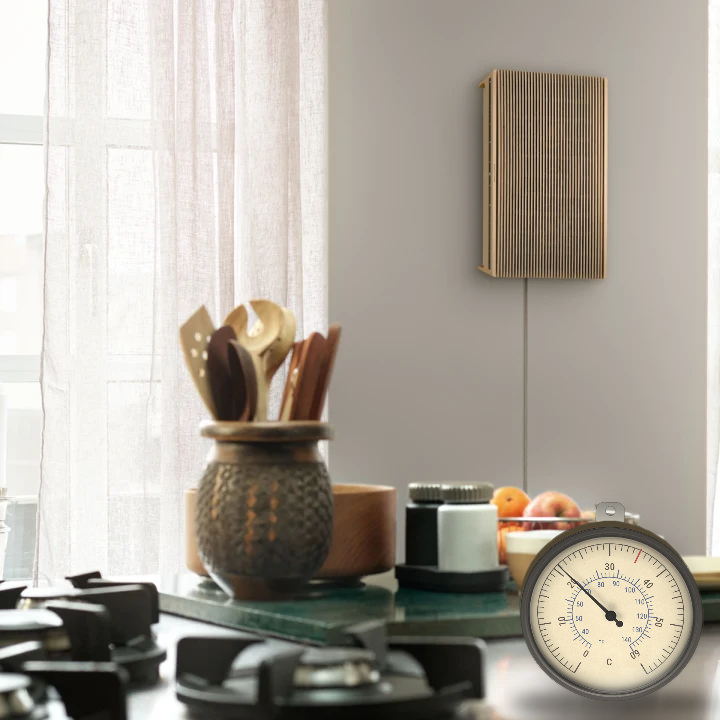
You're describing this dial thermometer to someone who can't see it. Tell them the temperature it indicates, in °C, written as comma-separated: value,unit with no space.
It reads 21,°C
